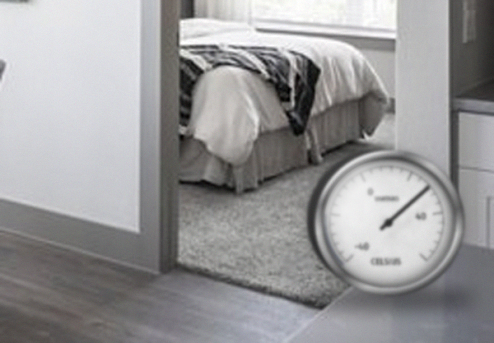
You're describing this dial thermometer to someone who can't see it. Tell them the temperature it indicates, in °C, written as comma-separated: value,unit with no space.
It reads 28,°C
